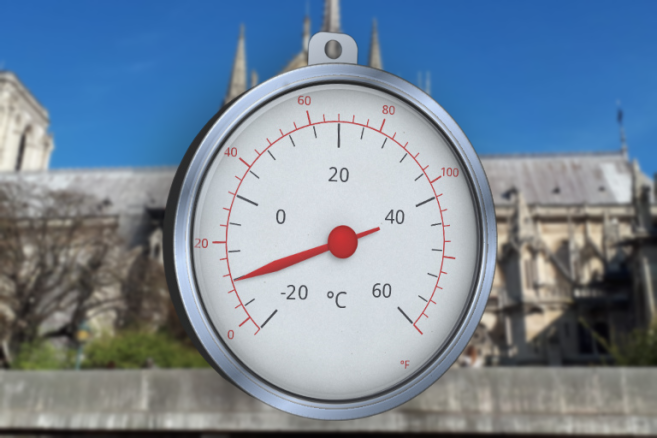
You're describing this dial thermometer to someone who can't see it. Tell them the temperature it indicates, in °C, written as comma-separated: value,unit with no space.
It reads -12,°C
